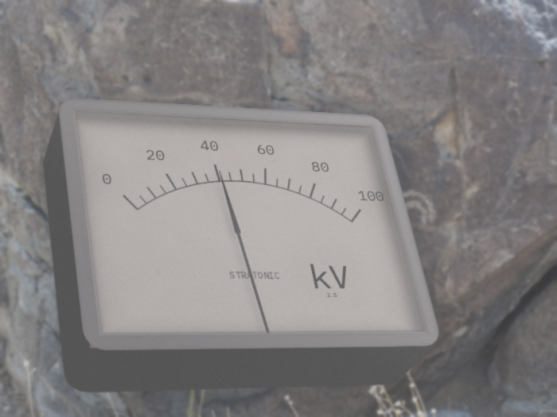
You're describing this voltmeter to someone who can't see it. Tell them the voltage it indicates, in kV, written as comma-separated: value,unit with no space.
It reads 40,kV
